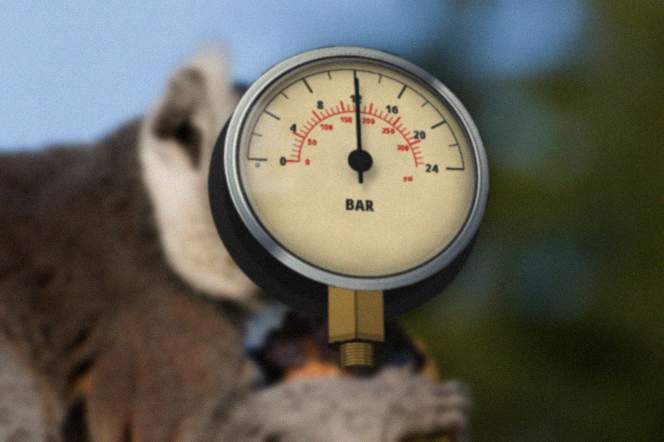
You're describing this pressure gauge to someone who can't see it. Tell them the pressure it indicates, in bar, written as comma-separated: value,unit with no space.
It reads 12,bar
